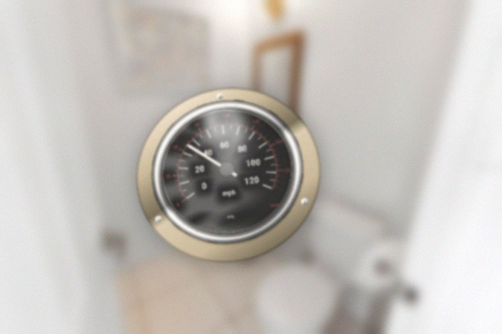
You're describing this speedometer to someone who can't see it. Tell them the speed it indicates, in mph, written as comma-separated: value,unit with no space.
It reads 35,mph
